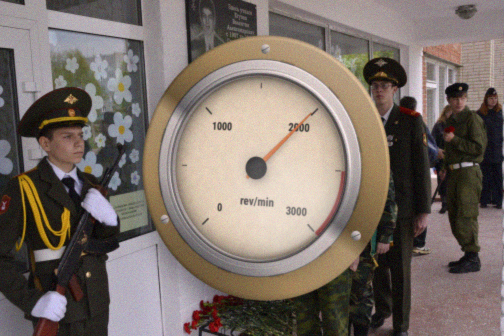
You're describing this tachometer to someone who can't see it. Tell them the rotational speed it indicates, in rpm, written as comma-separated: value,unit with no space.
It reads 2000,rpm
